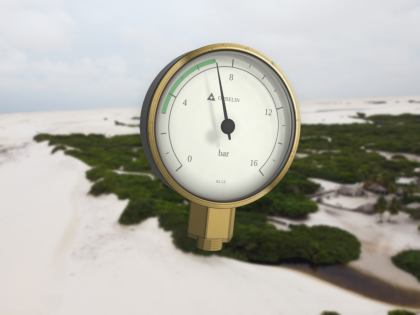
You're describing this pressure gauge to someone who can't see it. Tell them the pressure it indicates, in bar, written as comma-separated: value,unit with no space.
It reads 7,bar
